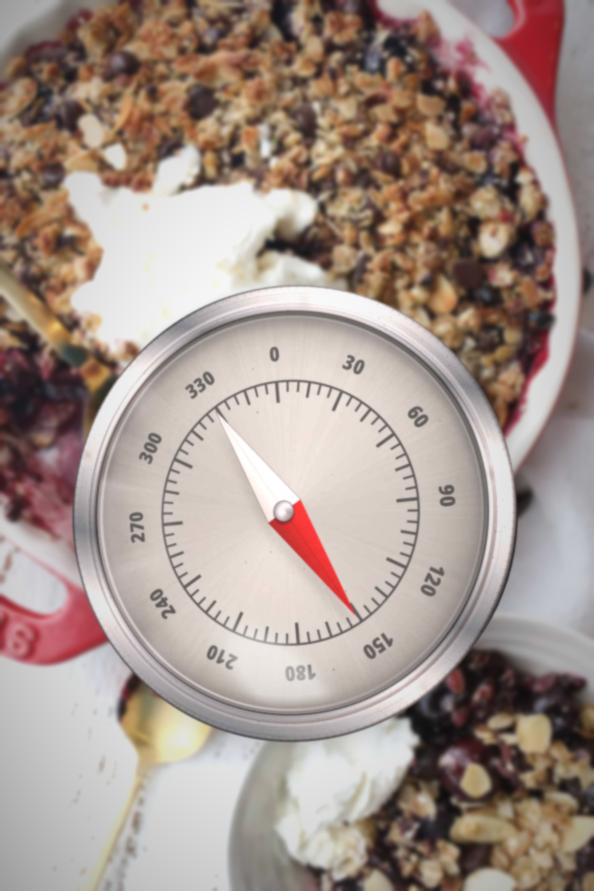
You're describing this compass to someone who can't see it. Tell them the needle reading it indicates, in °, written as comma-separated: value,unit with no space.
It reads 150,°
